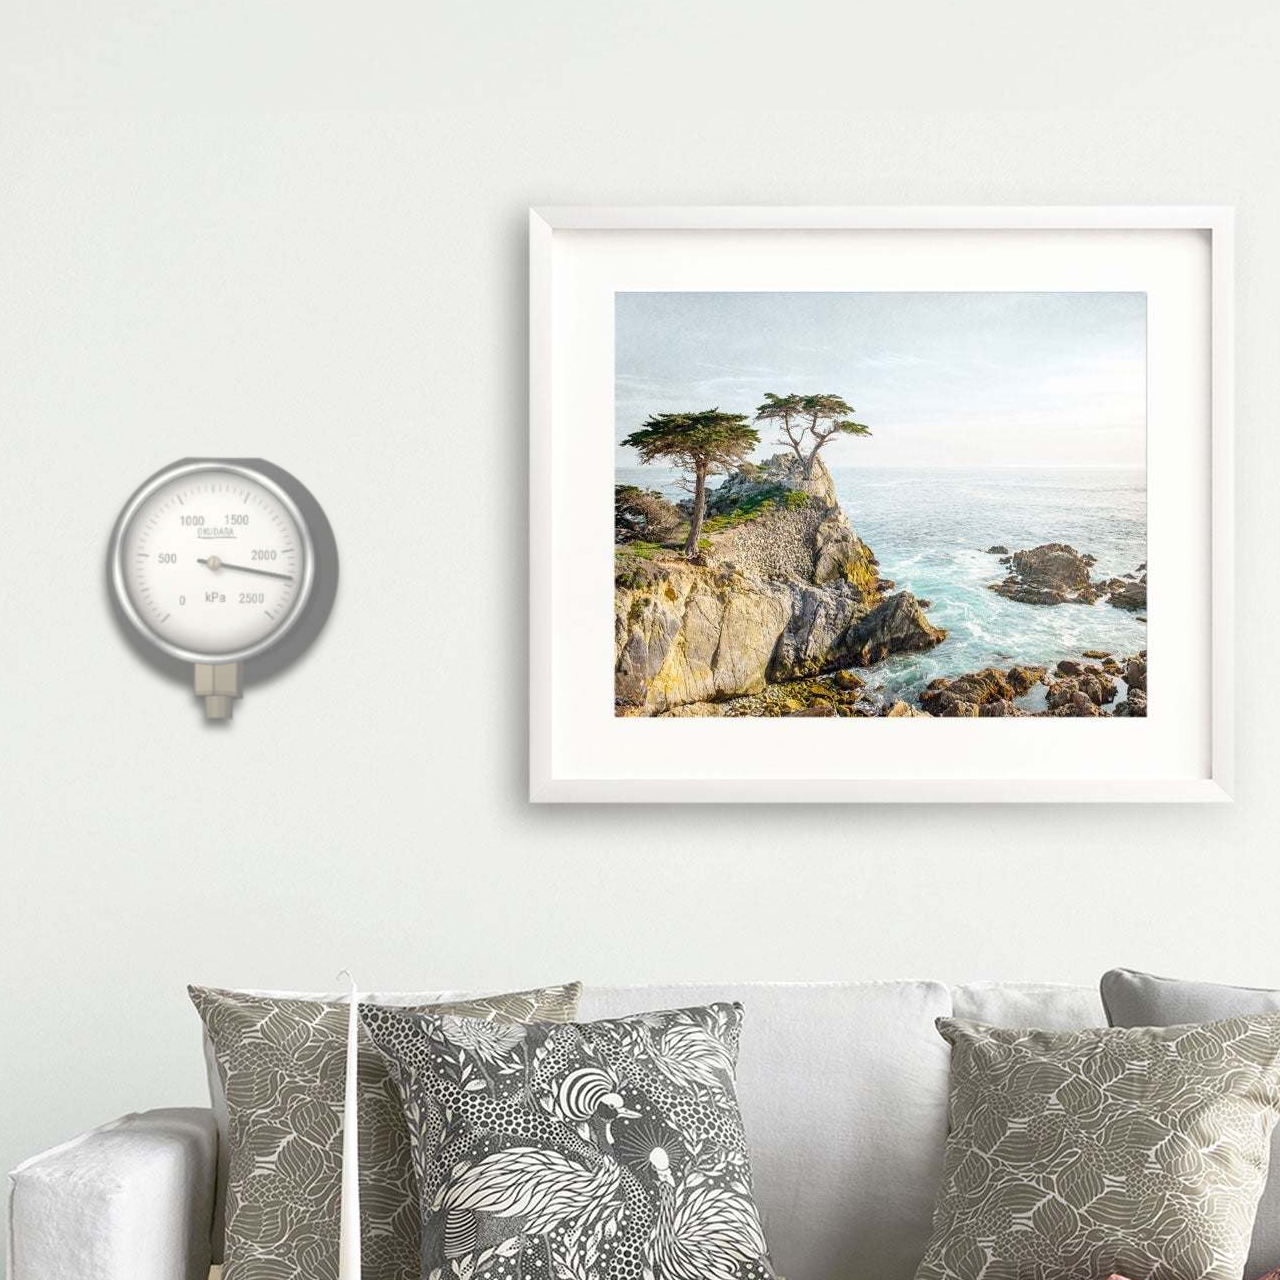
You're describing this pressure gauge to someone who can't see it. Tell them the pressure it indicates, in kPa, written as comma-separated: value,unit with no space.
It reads 2200,kPa
